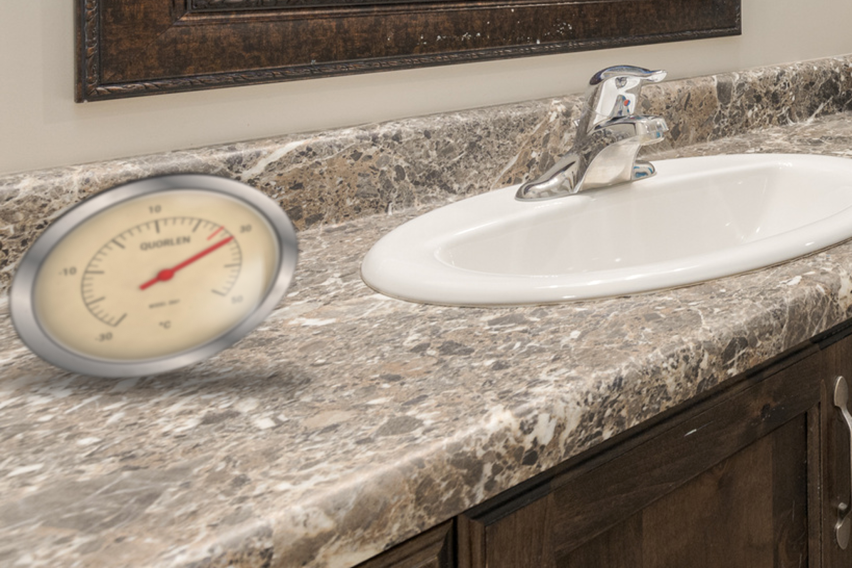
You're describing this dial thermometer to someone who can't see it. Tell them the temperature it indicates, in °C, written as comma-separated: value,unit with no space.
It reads 30,°C
